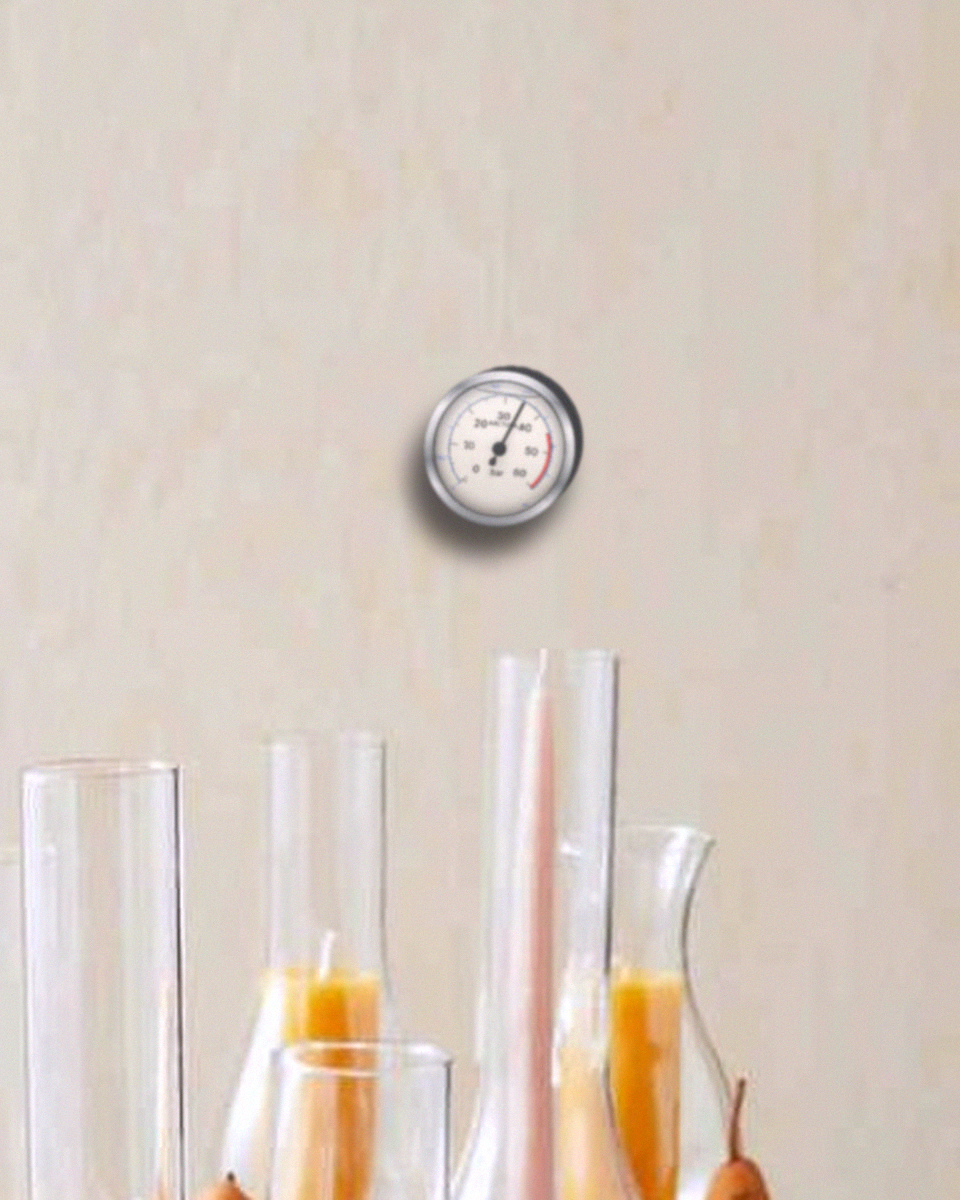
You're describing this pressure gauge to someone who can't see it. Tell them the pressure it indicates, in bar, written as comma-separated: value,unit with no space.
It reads 35,bar
